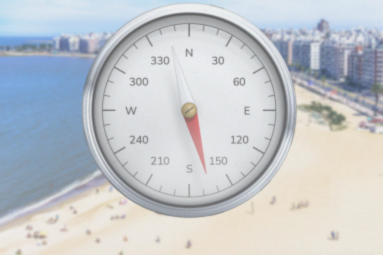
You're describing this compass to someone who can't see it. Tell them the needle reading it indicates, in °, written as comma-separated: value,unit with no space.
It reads 165,°
